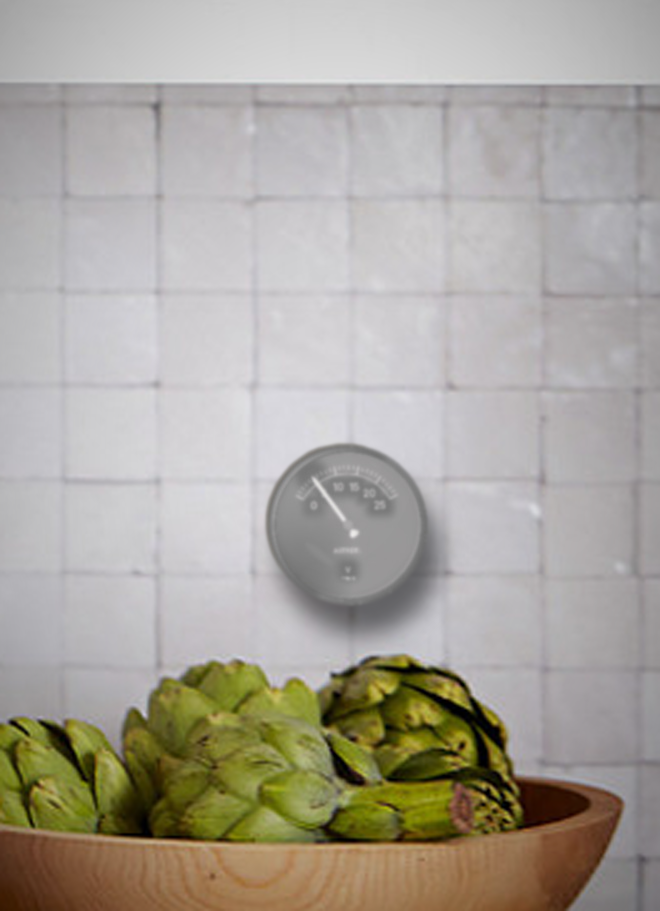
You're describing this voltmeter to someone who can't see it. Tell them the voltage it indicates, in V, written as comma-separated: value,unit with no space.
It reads 5,V
